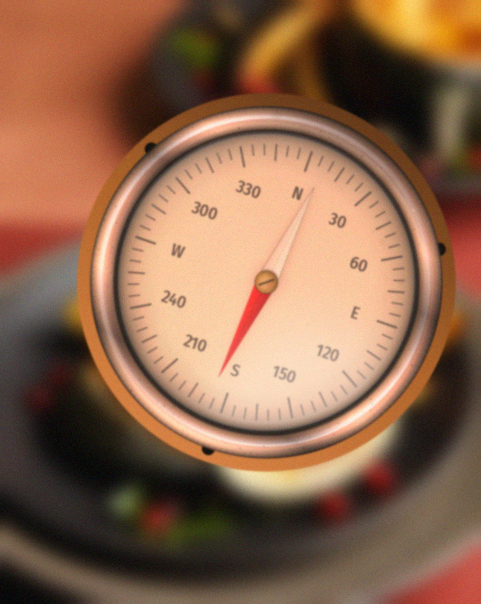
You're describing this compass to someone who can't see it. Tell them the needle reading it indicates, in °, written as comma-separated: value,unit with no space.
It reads 187.5,°
